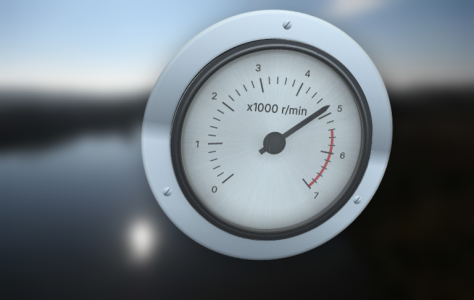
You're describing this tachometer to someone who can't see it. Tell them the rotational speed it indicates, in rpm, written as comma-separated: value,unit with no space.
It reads 4800,rpm
